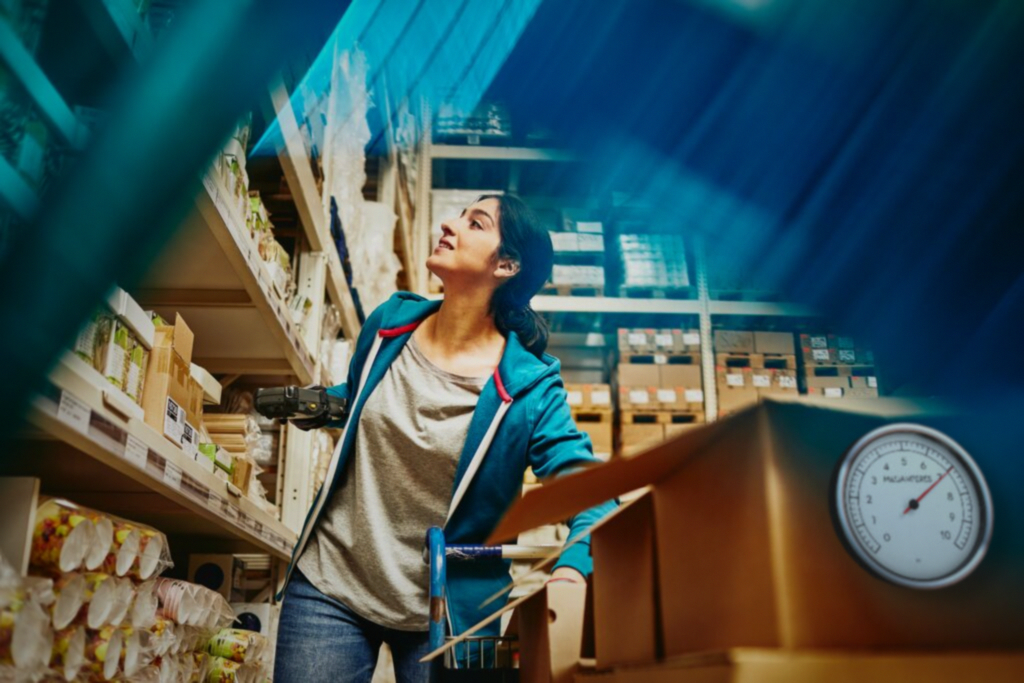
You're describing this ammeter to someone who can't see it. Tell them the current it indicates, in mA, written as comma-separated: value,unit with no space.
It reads 7,mA
